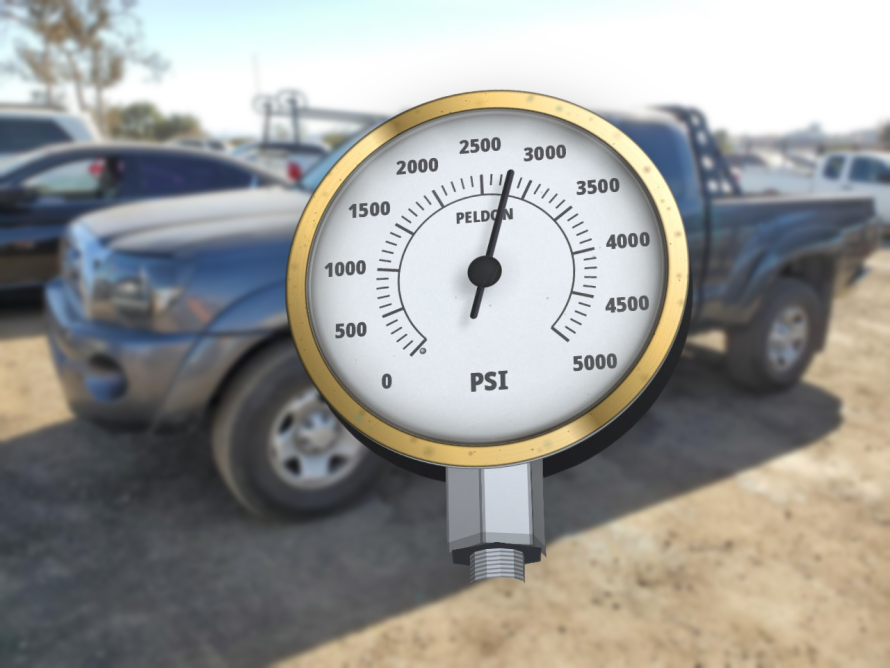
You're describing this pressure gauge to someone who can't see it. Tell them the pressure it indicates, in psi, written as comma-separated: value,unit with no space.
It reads 2800,psi
